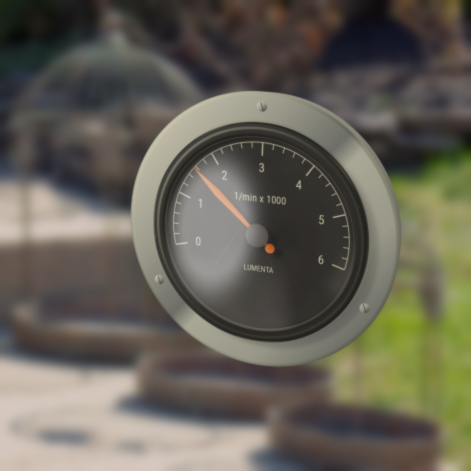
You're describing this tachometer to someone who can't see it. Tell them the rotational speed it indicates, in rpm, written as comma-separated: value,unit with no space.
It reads 1600,rpm
